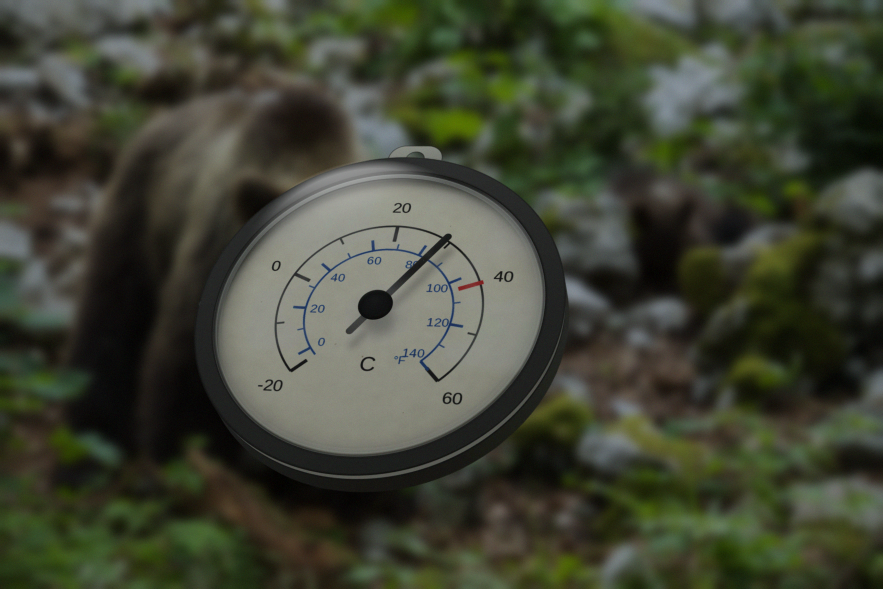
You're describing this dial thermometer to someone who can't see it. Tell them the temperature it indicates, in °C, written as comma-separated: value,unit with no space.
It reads 30,°C
